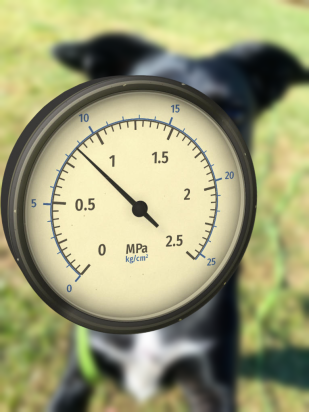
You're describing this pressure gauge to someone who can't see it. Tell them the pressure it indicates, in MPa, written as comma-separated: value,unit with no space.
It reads 0.85,MPa
